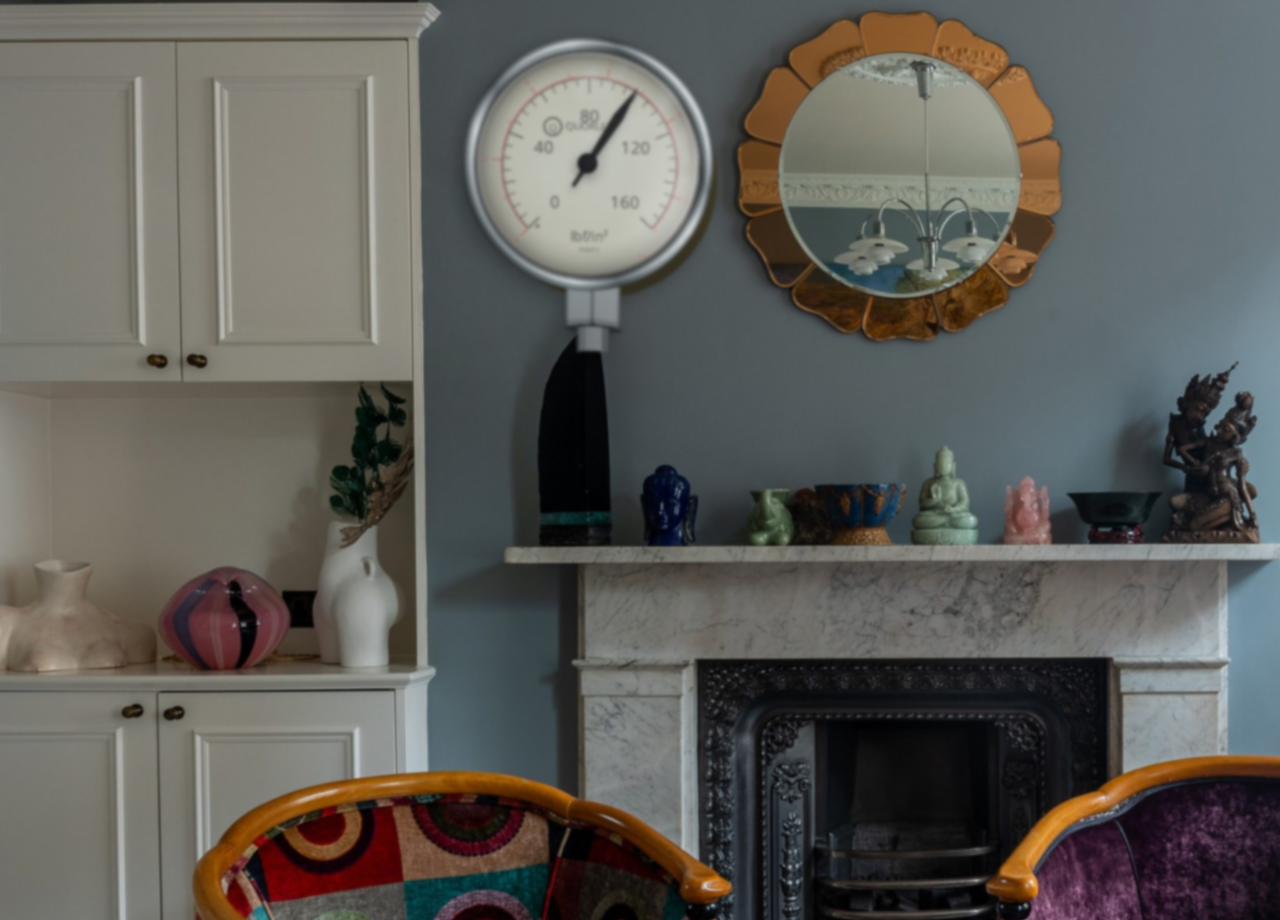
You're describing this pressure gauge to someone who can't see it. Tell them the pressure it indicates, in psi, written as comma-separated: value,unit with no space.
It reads 100,psi
